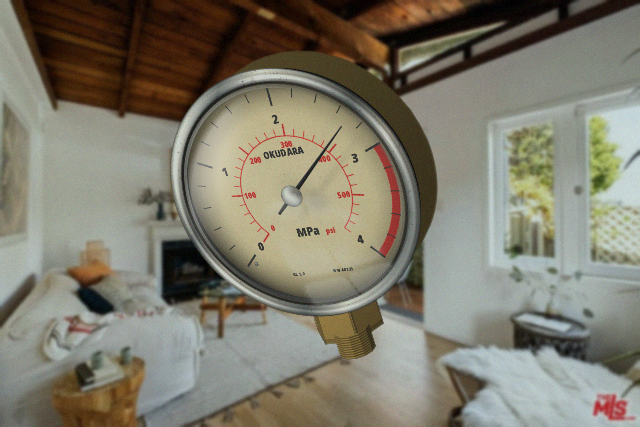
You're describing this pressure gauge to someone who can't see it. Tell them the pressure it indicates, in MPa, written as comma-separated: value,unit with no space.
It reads 2.7,MPa
